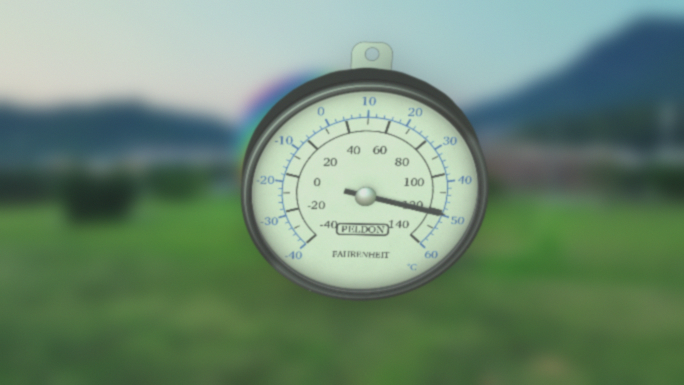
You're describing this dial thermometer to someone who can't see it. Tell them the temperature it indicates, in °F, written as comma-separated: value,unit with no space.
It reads 120,°F
